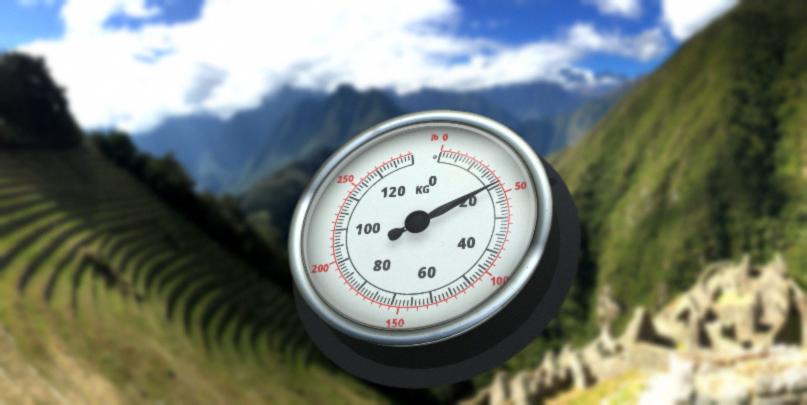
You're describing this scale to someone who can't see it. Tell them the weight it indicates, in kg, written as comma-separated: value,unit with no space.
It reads 20,kg
